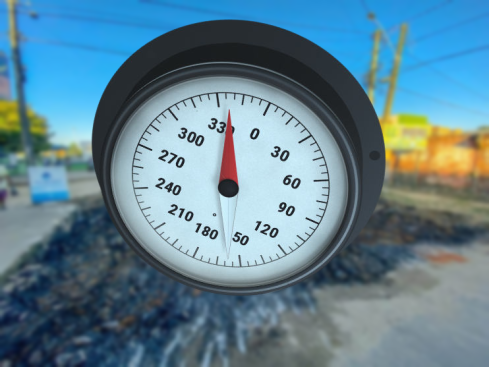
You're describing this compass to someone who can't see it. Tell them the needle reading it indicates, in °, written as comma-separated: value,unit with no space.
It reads 337.5,°
